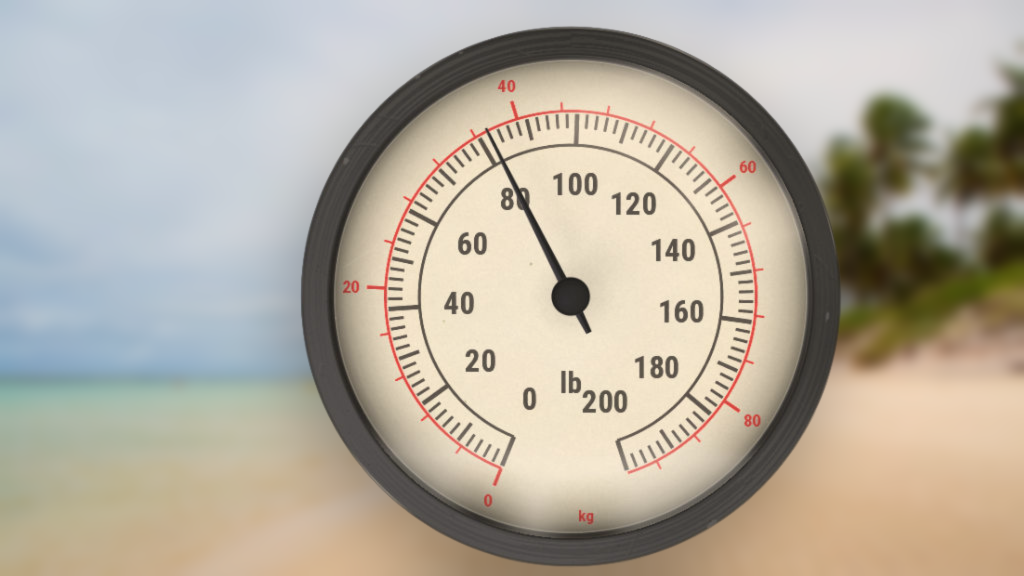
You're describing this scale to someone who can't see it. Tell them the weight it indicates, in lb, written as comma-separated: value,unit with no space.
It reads 82,lb
